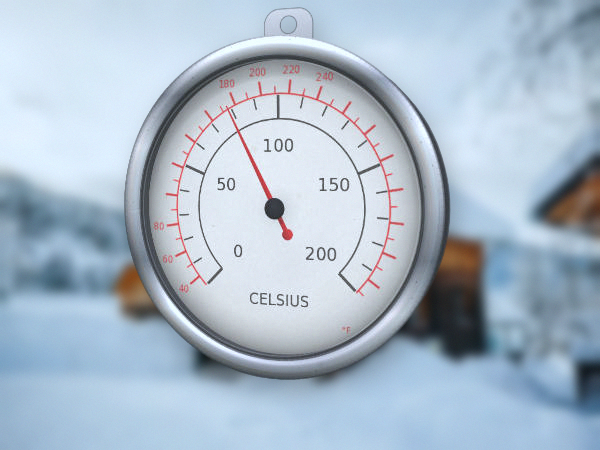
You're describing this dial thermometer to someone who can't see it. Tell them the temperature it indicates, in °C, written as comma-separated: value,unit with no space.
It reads 80,°C
